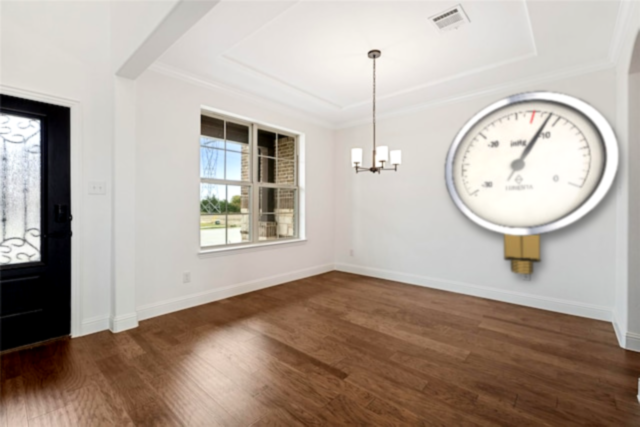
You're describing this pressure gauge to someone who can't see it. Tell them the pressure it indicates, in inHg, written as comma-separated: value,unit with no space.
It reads -11,inHg
